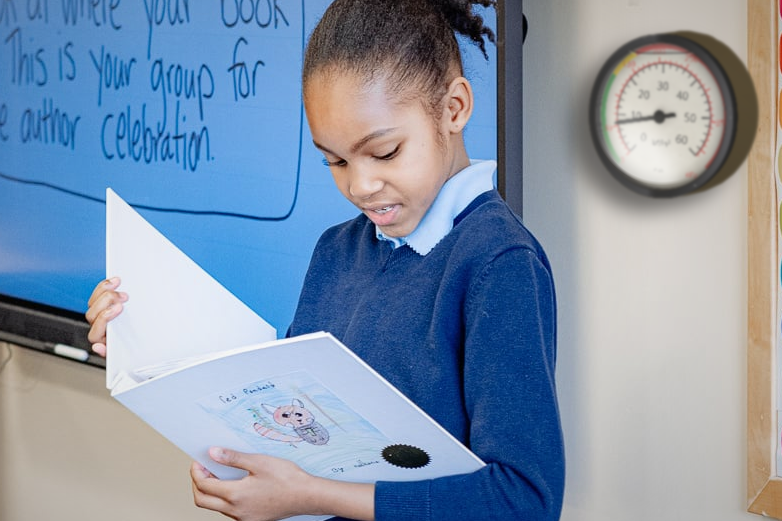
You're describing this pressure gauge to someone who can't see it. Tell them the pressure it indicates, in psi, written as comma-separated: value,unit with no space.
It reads 8,psi
